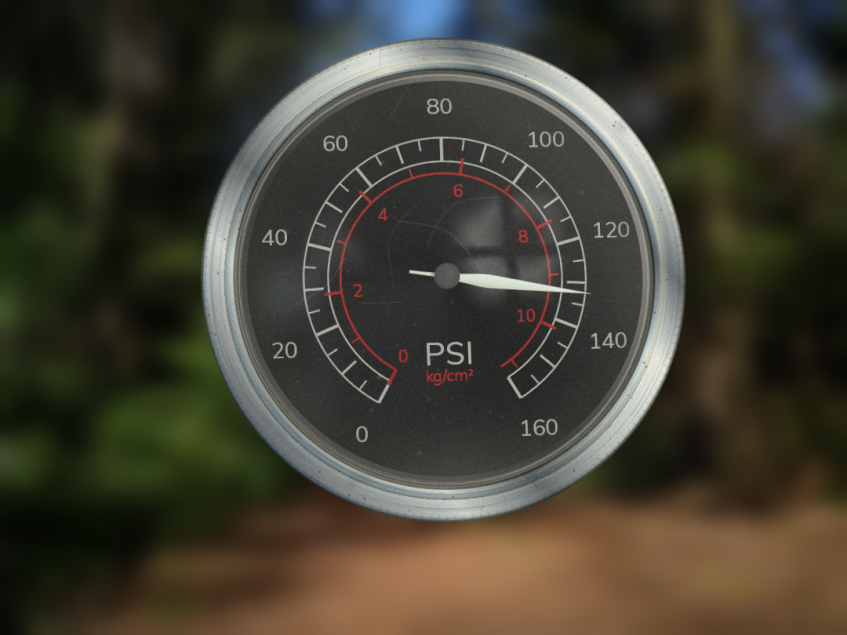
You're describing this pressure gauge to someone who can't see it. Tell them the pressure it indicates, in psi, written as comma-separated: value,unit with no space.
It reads 132.5,psi
